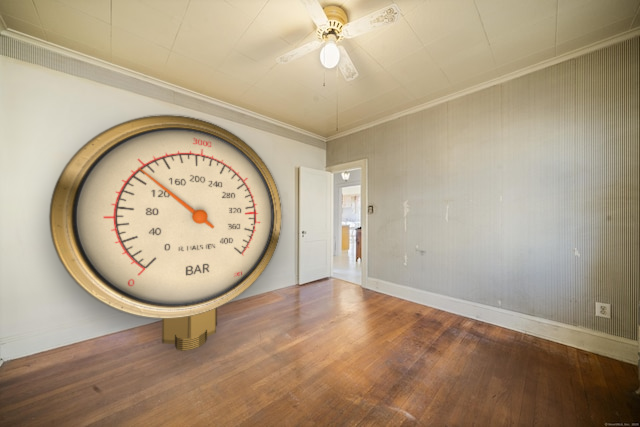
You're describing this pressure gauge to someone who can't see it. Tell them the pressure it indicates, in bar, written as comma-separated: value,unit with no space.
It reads 130,bar
